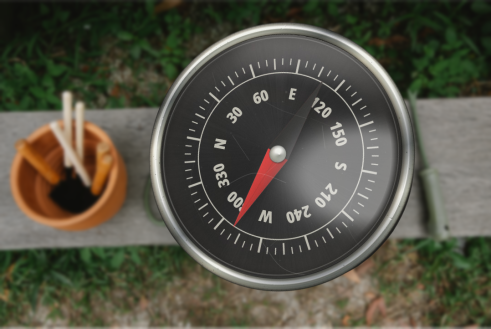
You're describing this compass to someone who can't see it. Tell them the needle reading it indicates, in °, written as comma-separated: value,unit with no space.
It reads 290,°
